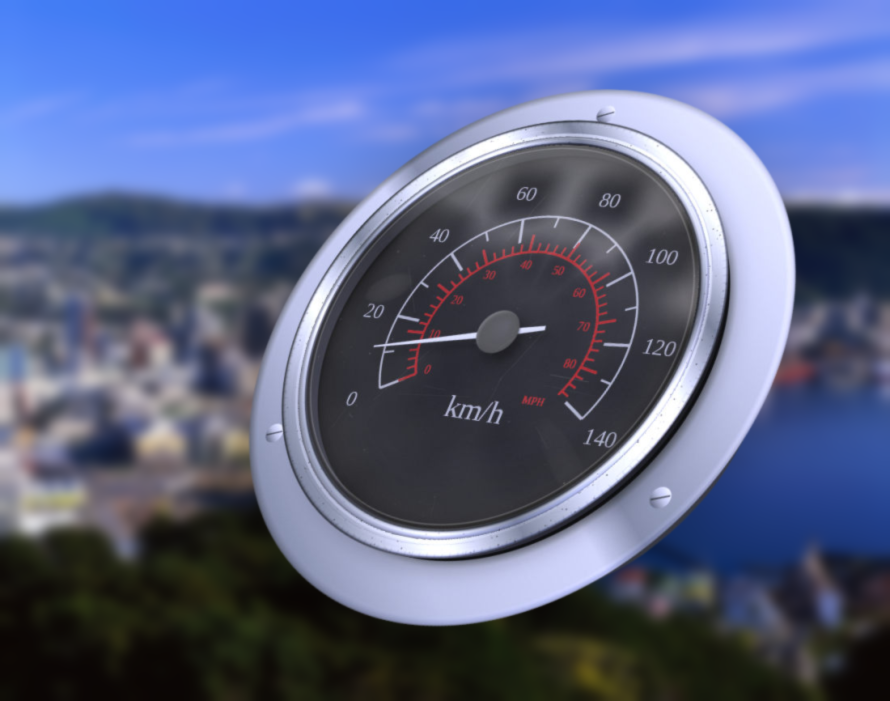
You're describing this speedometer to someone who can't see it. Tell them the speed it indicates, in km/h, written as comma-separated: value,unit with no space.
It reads 10,km/h
